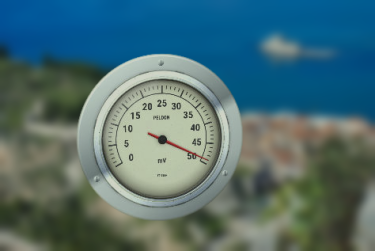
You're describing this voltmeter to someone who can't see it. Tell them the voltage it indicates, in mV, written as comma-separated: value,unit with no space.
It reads 49,mV
